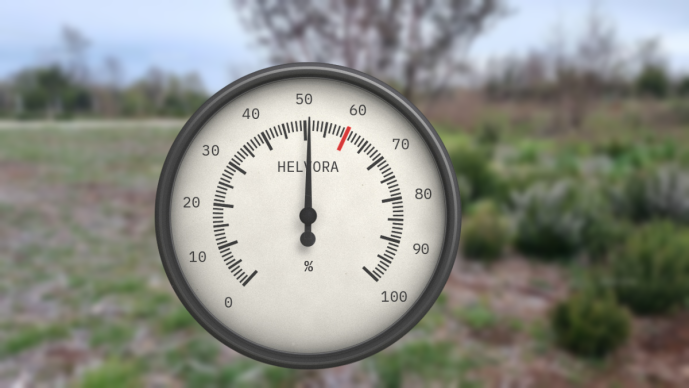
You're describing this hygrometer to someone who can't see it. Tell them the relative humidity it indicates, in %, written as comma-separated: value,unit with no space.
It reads 51,%
